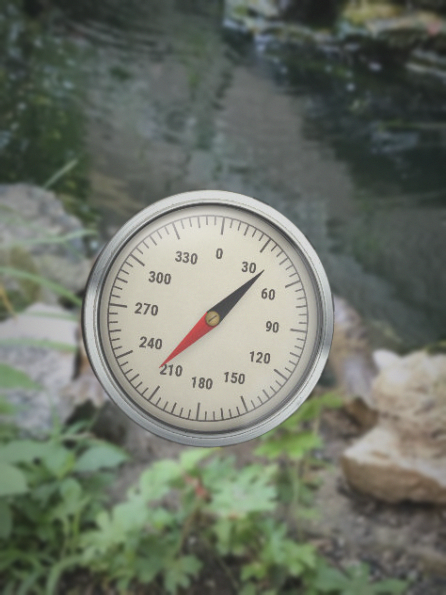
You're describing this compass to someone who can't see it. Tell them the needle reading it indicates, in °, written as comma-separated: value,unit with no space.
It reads 220,°
